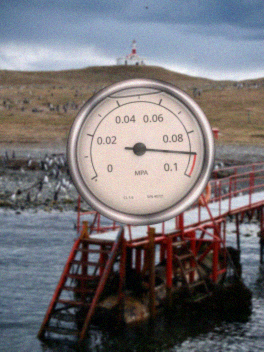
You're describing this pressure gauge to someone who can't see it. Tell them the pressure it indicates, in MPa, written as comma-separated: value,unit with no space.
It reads 0.09,MPa
